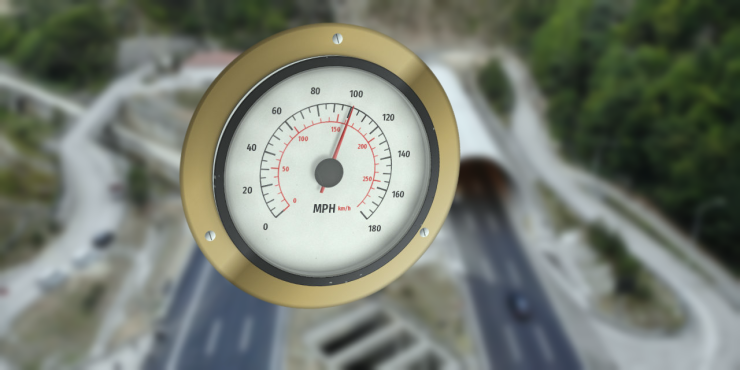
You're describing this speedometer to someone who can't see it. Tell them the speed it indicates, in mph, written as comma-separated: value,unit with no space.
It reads 100,mph
